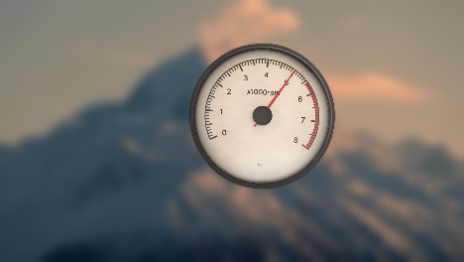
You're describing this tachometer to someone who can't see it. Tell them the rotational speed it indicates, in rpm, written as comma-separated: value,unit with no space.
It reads 5000,rpm
